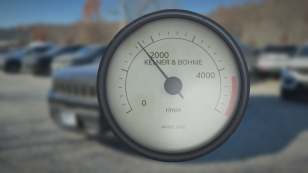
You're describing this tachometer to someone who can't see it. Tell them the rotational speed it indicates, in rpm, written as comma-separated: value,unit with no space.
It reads 1700,rpm
